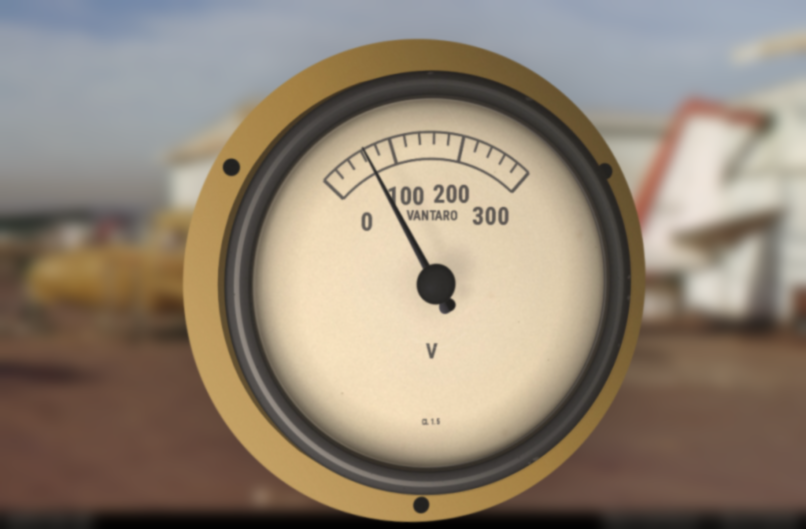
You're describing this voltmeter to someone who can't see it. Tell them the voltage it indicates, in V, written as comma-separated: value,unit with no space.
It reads 60,V
